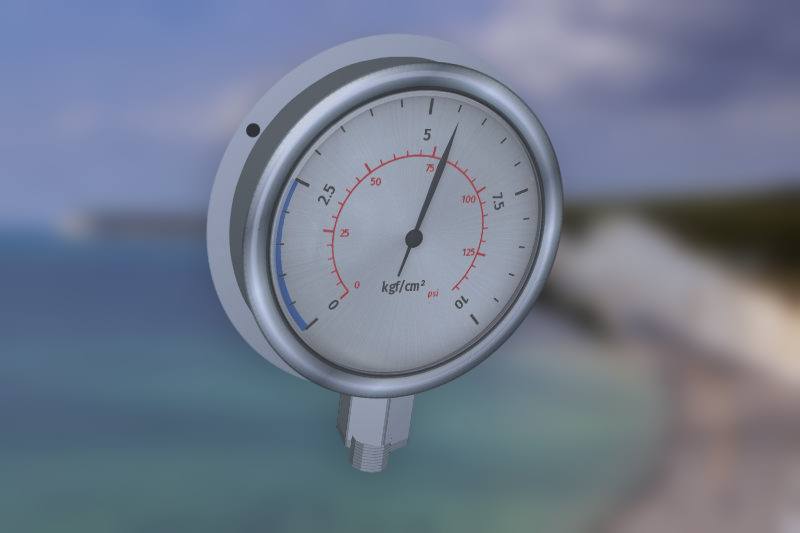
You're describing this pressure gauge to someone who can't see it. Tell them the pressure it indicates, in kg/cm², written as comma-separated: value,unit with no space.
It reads 5.5,kg/cm²
